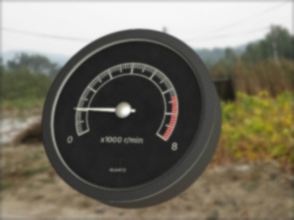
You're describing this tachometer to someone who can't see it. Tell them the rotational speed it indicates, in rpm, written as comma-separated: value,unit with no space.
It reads 1000,rpm
